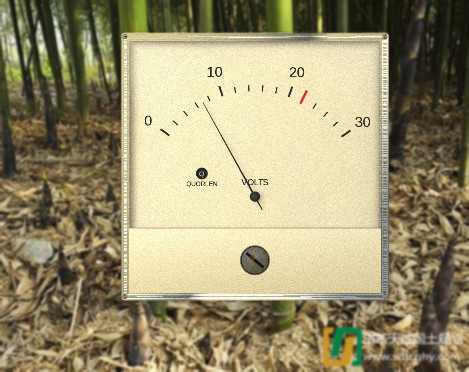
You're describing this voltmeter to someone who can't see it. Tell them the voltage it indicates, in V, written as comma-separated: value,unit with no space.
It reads 7,V
